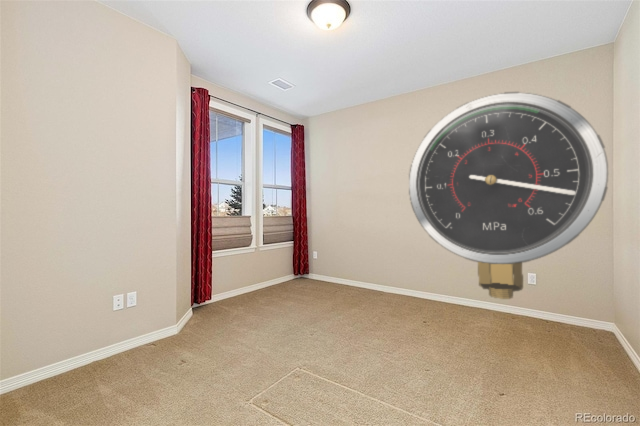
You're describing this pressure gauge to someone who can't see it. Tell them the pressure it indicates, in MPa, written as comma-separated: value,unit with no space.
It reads 0.54,MPa
